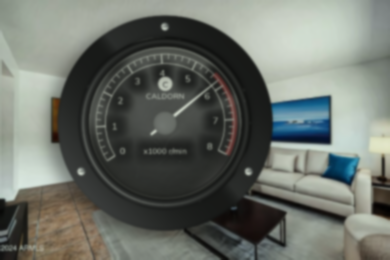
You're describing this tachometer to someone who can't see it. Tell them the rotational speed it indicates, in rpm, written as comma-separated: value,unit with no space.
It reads 5800,rpm
